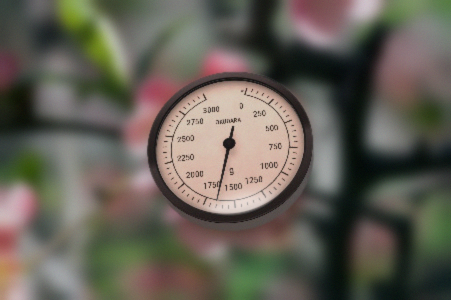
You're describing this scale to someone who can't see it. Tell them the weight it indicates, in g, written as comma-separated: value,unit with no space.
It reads 1650,g
